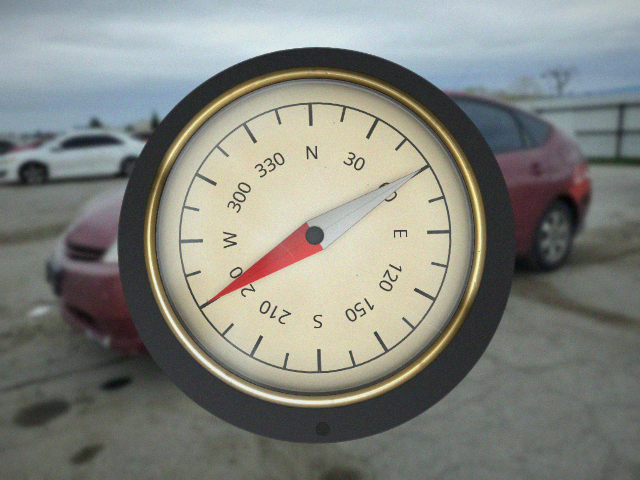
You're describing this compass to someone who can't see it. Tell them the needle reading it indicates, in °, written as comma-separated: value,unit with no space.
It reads 240,°
